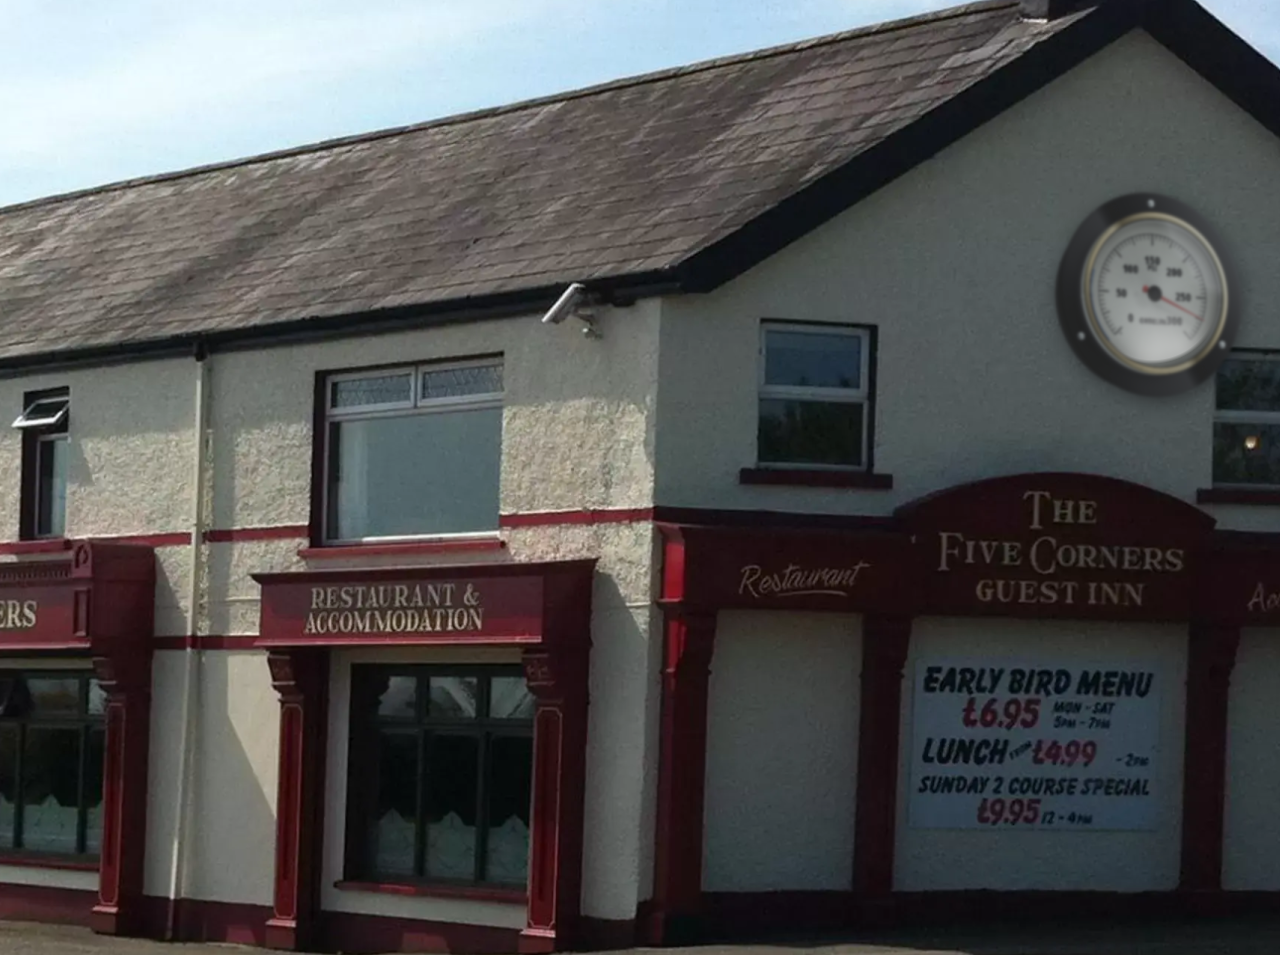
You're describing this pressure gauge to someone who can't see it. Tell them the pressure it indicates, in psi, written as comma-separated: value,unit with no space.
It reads 275,psi
